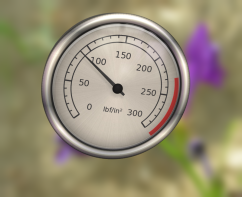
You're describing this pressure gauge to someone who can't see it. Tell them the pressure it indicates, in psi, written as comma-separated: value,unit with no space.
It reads 90,psi
